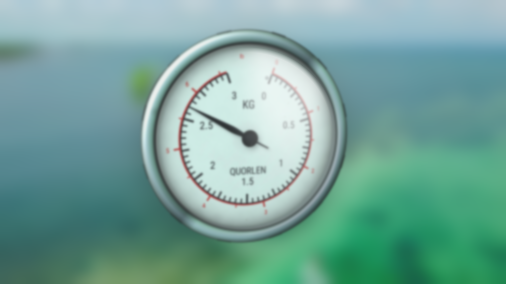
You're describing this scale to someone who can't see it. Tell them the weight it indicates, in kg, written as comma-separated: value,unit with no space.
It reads 2.6,kg
